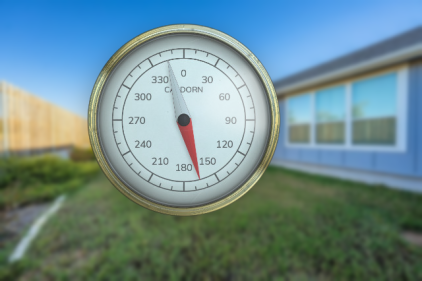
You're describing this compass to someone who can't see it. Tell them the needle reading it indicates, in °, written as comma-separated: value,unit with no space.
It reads 165,°
